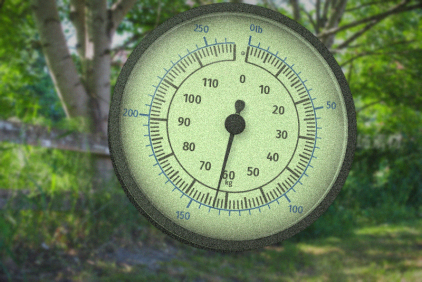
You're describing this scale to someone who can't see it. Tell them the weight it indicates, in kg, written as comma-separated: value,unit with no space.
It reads 63,kg
